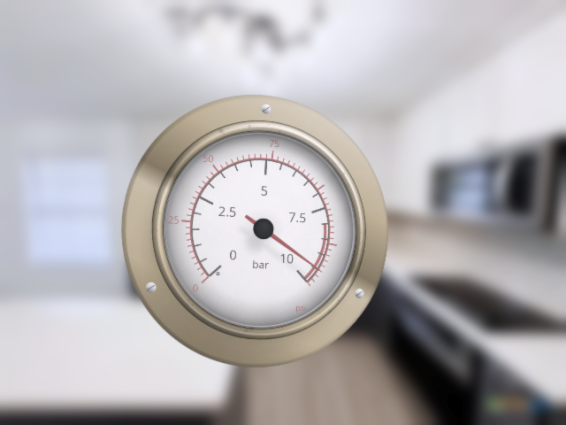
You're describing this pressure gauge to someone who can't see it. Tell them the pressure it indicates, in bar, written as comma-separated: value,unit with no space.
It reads 9.5,bar
